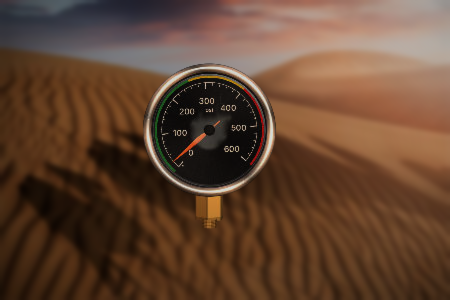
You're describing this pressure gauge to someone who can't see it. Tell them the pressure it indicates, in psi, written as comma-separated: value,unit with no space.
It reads 20,psi
